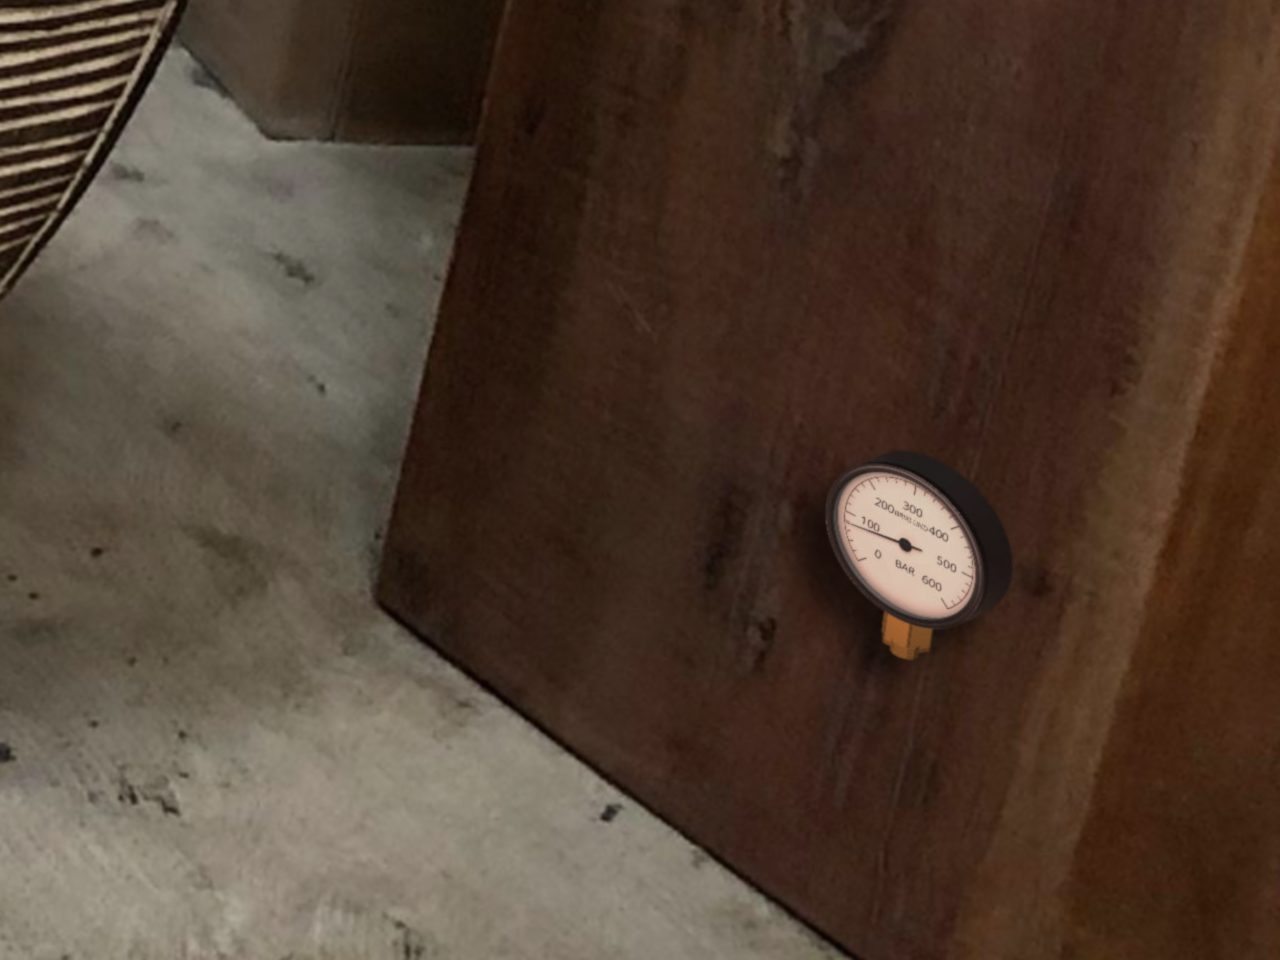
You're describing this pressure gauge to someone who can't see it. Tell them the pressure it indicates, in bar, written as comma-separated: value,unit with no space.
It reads 80,bar
